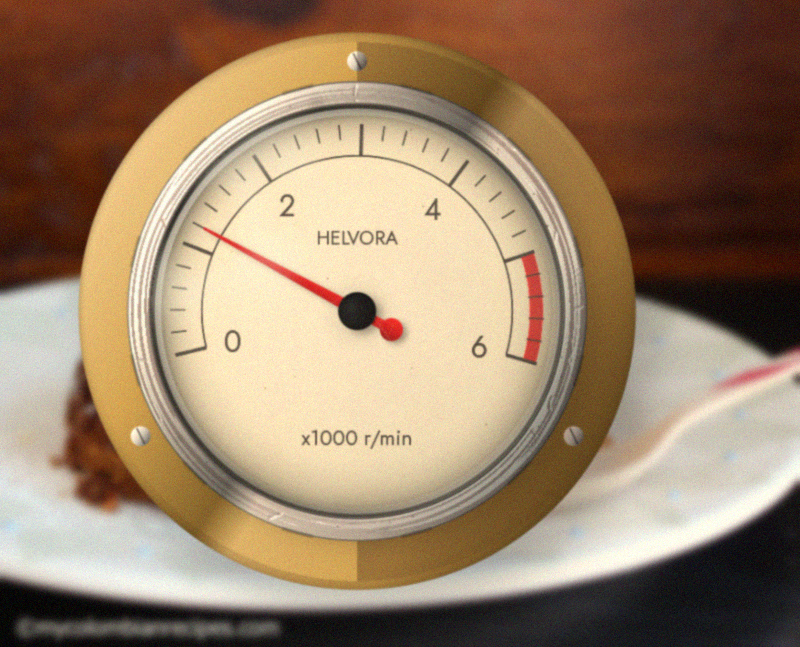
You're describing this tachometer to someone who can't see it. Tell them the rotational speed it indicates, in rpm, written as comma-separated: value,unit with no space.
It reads 1200,rpm
